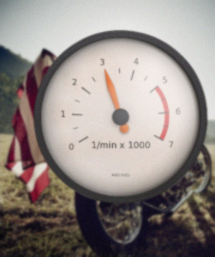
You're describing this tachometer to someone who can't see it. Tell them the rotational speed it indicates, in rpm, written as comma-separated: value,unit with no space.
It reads 3000,rpm
